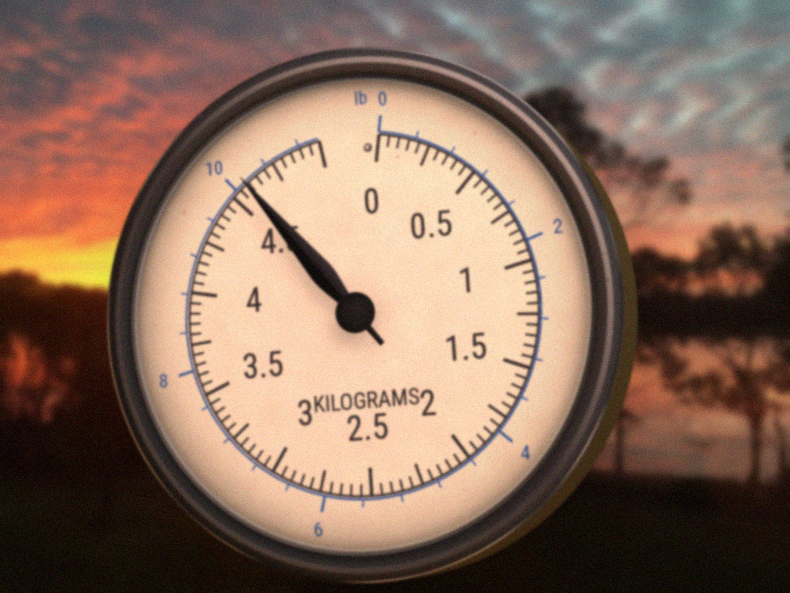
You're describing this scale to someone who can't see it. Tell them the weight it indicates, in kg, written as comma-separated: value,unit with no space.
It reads 4.6,kg
